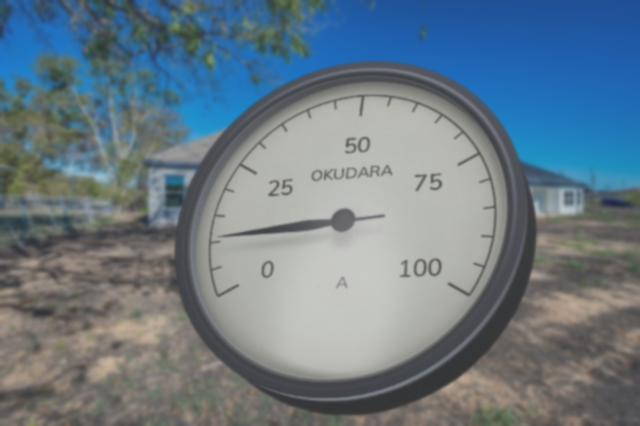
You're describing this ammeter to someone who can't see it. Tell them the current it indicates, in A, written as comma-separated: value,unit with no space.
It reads 10,A
